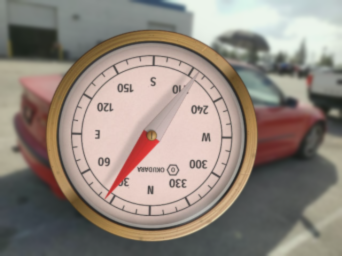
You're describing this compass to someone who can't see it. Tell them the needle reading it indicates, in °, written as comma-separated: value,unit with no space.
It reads 35,°
